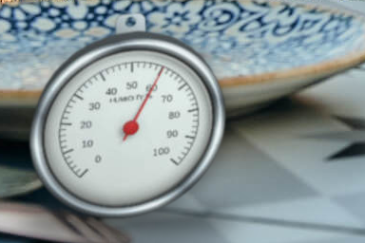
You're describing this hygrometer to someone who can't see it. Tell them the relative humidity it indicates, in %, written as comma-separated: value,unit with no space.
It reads 60,%
